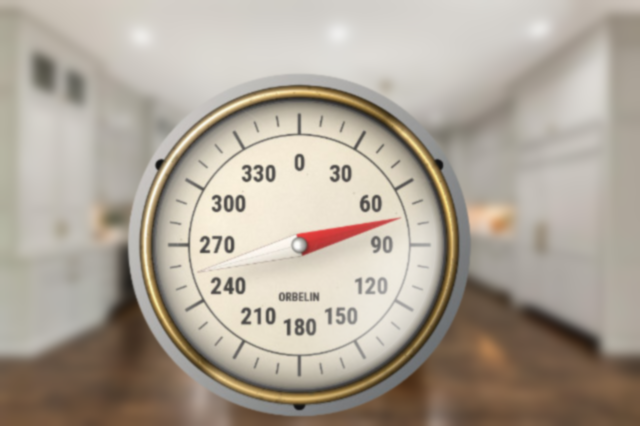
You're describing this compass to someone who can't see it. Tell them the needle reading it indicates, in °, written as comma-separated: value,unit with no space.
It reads 75,°
